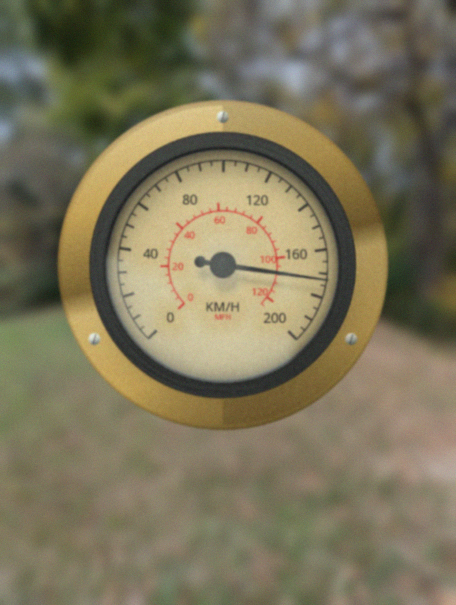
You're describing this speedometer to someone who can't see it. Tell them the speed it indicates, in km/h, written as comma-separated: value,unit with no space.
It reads 172.5,km/h
